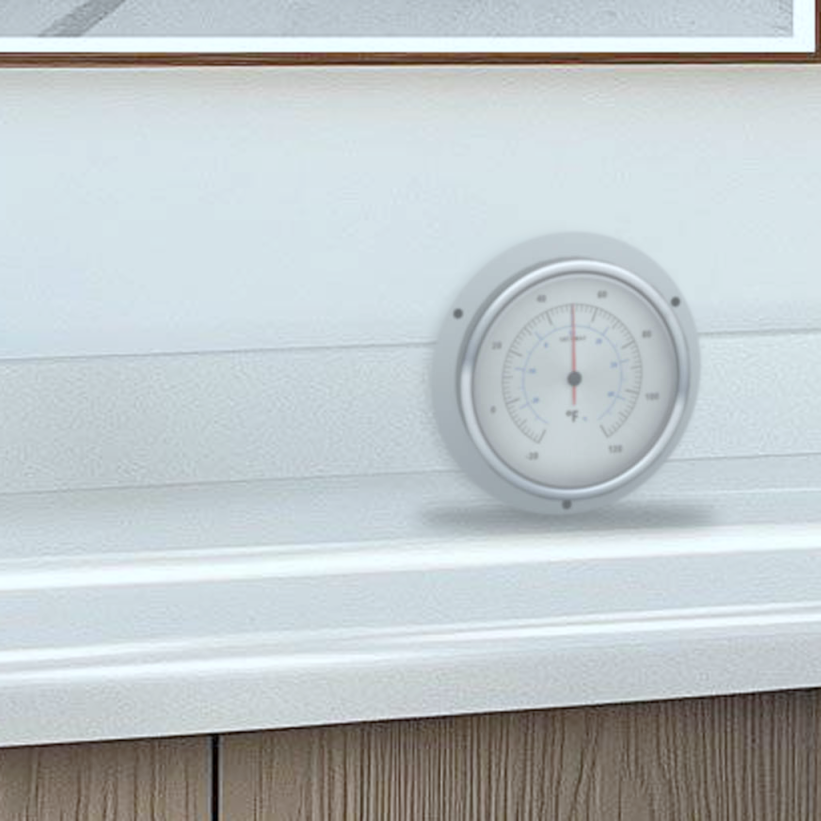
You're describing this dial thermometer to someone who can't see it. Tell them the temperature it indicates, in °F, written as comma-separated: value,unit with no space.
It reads 50,°F
